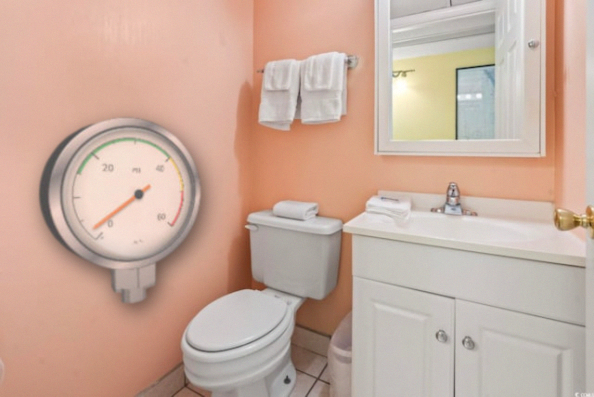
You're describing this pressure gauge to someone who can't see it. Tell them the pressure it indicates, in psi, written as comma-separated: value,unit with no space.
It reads 2.5,psi
